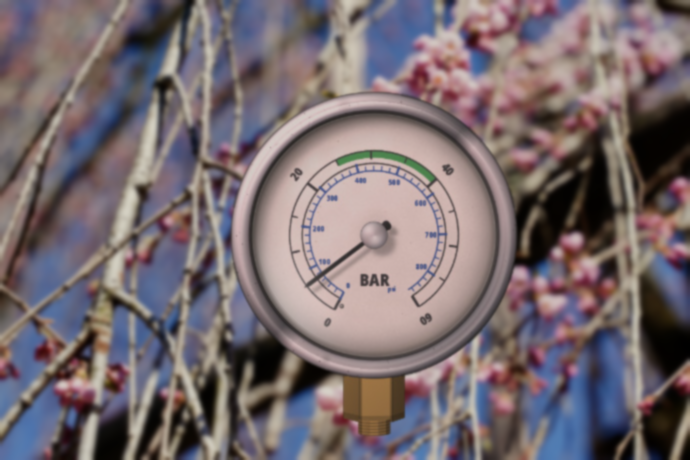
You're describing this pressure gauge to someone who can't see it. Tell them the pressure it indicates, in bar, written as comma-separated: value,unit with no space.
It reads 5,bar
